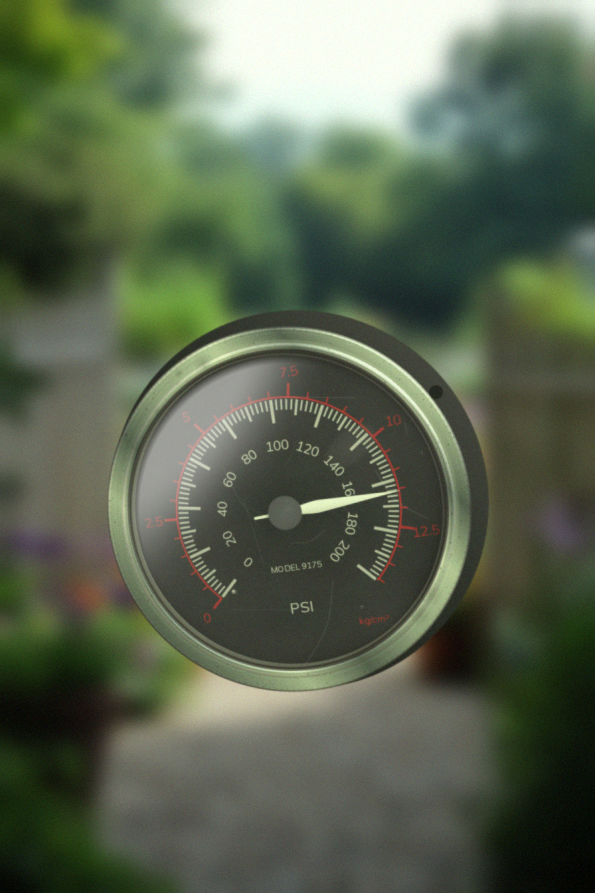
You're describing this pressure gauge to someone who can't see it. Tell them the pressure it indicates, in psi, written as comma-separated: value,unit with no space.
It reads 164,psi
